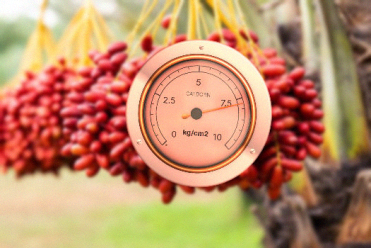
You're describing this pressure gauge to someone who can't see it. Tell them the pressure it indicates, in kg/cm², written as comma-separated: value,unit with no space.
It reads 7.75,kg/cm²
